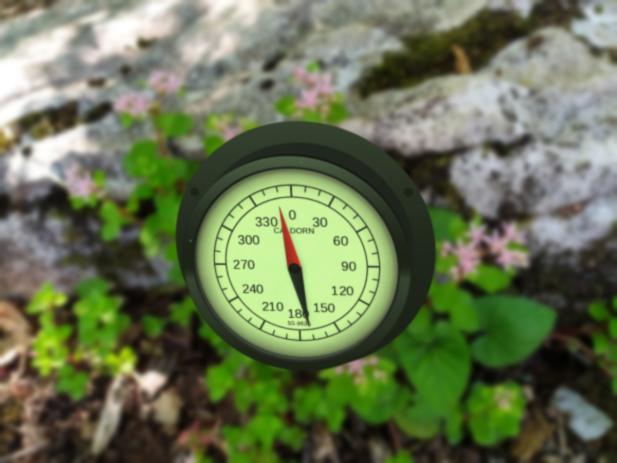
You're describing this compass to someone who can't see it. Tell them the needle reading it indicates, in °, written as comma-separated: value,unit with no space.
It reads 350,°
